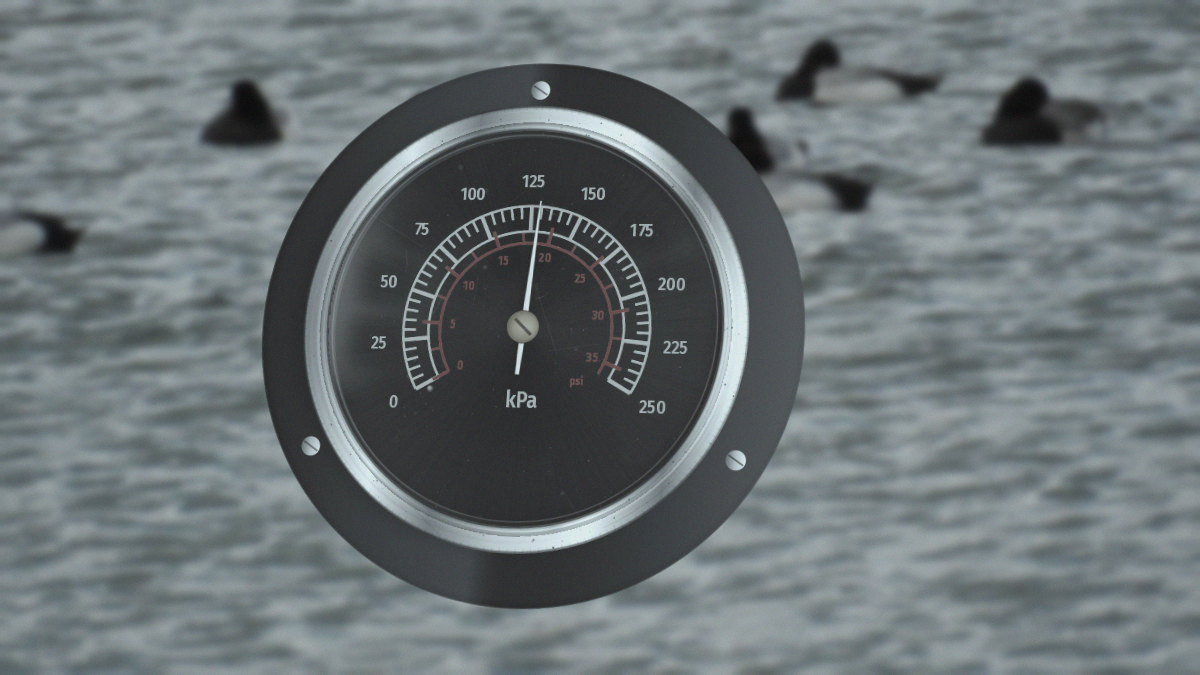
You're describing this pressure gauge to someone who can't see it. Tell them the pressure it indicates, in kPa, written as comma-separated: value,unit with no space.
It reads 130,kPa
